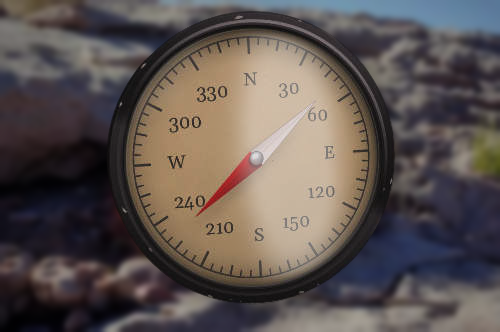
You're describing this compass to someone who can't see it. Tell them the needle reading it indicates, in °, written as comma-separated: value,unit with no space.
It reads 230,°
